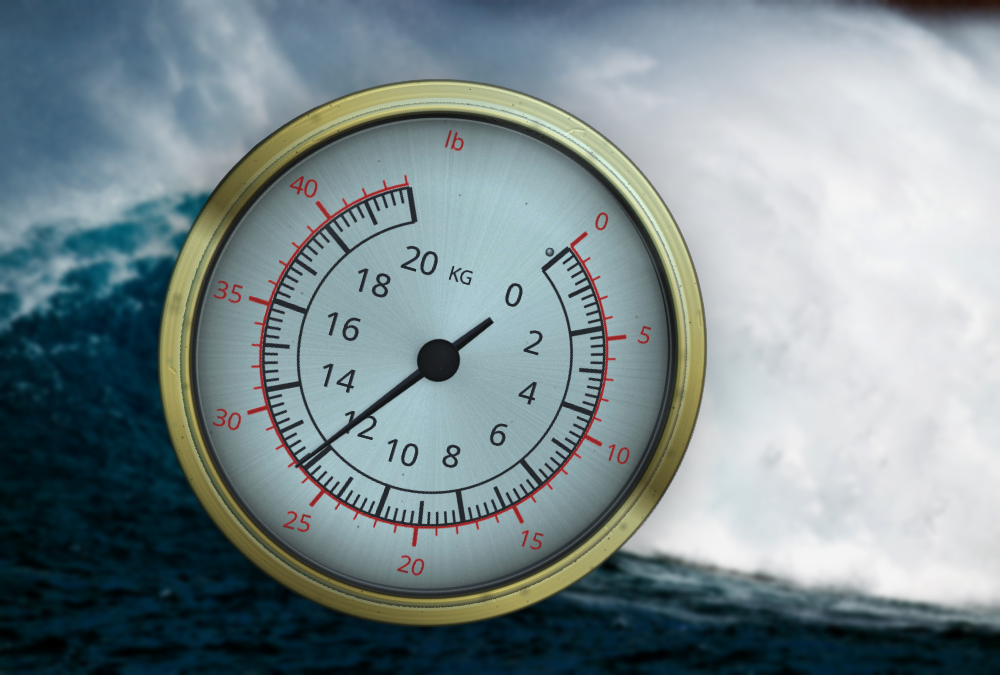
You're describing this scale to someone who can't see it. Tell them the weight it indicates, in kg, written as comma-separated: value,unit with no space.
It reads 12.2,kg
